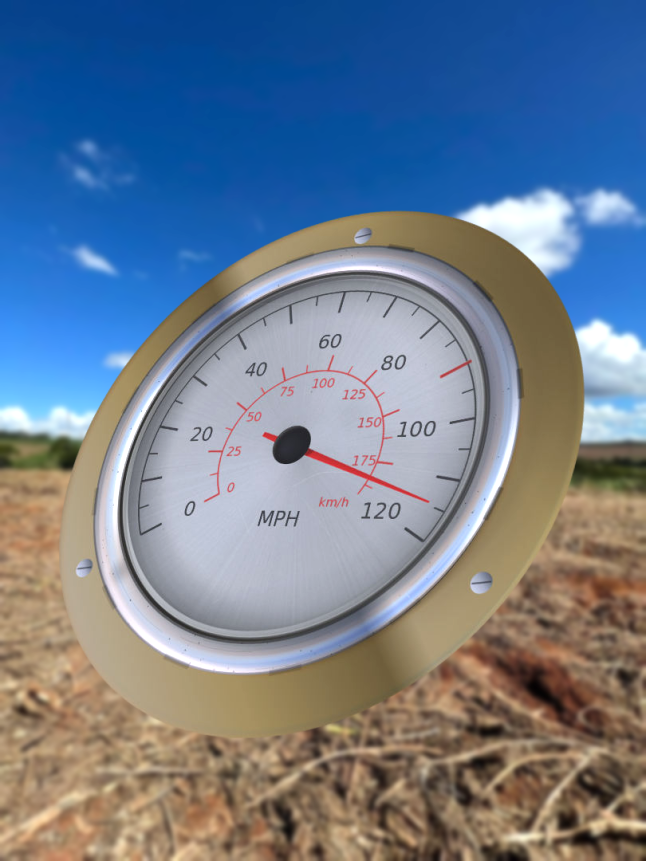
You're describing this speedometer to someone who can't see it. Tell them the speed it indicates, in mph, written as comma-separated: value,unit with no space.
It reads 115,mph
